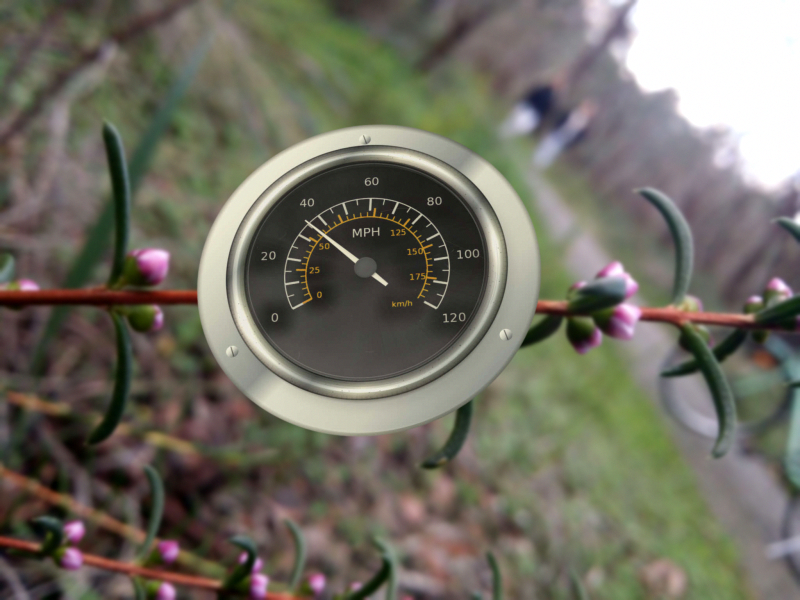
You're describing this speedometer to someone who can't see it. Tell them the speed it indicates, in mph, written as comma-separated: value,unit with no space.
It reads 35,mph
